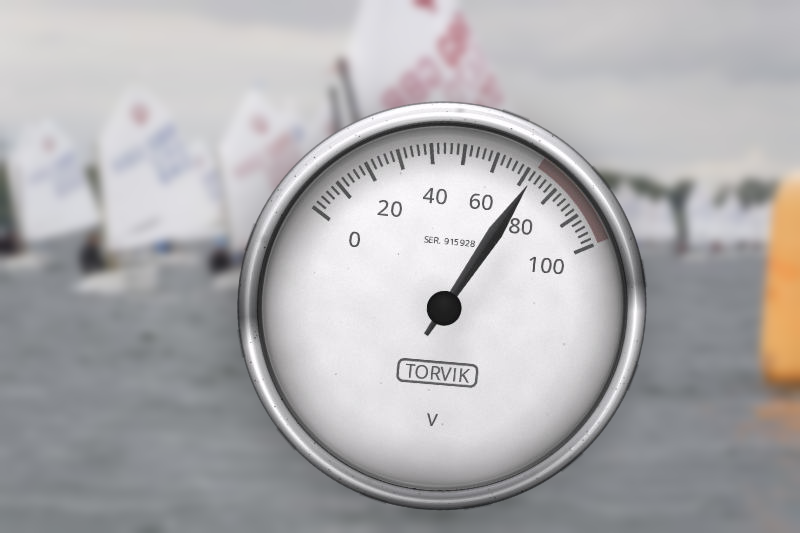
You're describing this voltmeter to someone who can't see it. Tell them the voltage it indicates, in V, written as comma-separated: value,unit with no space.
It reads 72,V
